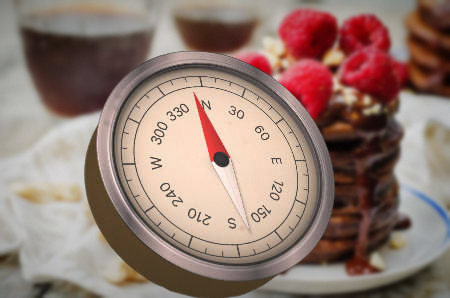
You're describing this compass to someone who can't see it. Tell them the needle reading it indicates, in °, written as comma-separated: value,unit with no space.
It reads 350,°
